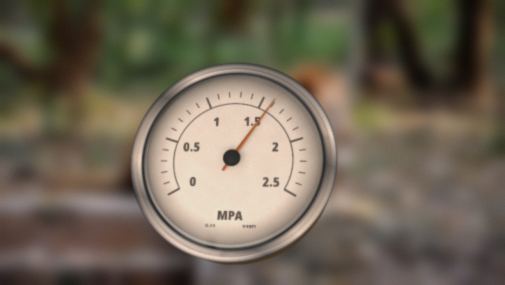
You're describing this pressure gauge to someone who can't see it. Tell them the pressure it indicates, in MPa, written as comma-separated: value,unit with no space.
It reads 1.6,MPa
